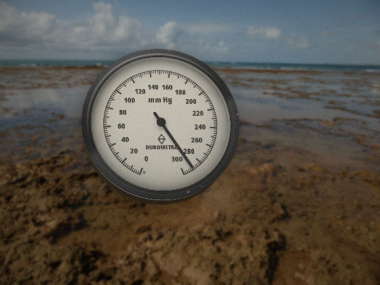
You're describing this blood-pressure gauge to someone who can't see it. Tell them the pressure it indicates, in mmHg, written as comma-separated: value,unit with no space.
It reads 290,mmHg
